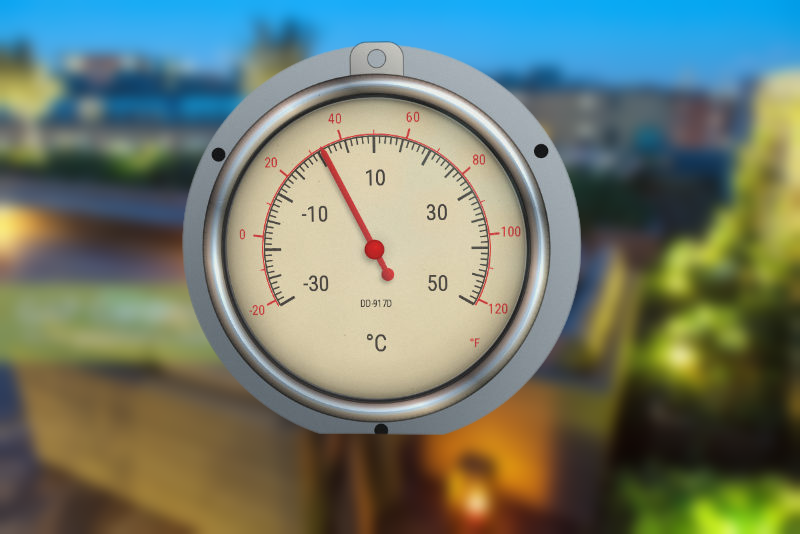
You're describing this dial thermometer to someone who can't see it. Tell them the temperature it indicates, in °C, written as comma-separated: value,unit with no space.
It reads 1,°C
